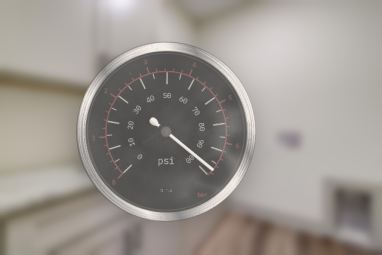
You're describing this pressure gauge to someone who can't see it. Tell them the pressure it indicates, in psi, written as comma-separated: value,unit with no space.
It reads 97.5,psi
